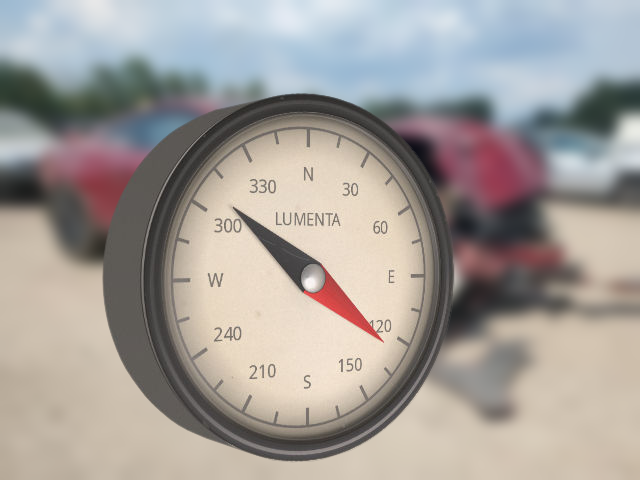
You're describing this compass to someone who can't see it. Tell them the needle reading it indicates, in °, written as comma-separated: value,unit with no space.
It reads 127.5,°
